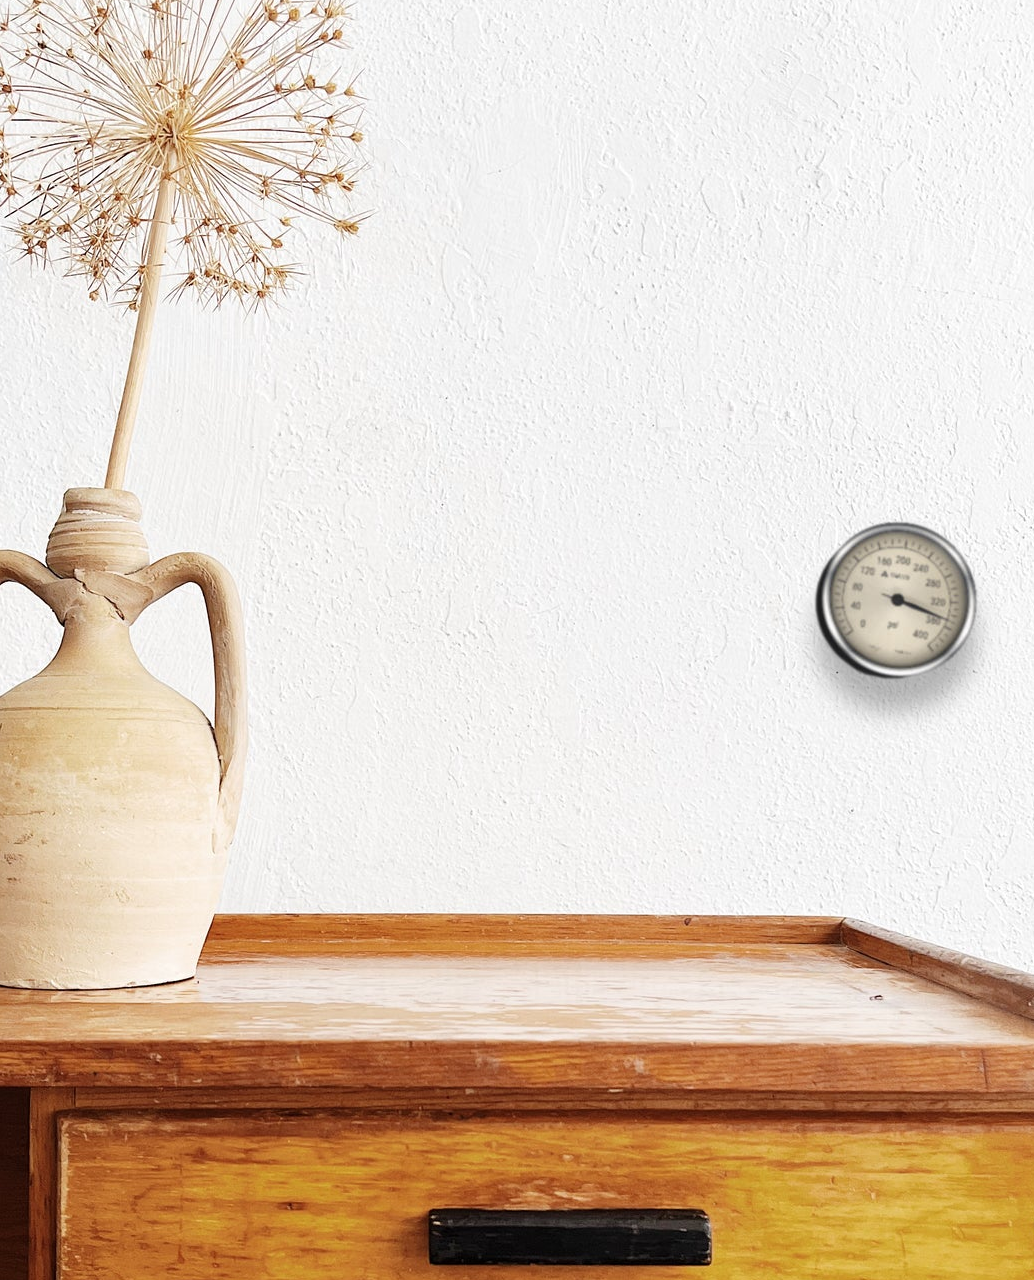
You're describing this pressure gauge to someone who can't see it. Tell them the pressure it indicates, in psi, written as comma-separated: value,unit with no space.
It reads 350,psi
